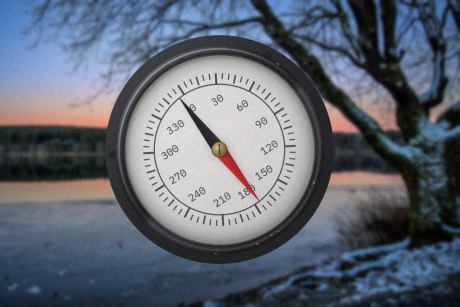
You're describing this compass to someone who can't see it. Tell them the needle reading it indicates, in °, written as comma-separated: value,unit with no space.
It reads 175,°
